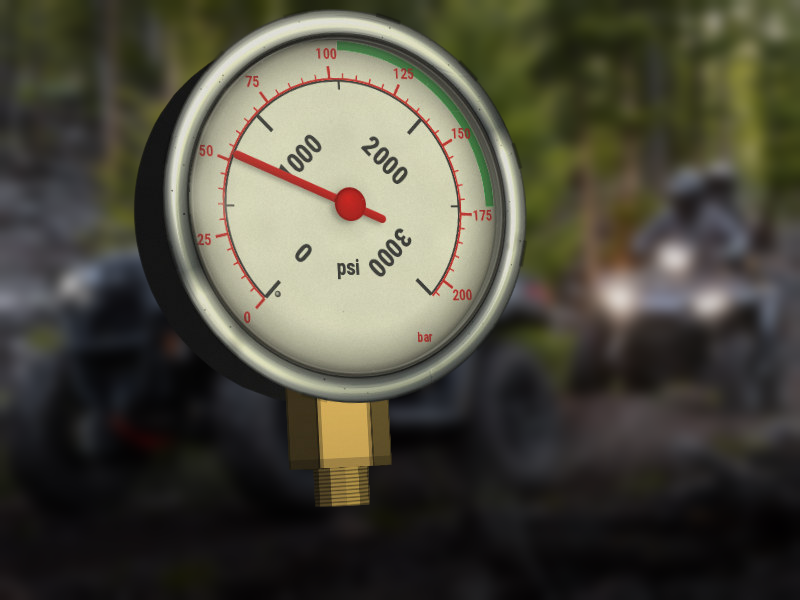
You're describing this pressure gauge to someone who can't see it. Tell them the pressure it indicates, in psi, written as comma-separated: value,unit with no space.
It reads 750,psi
